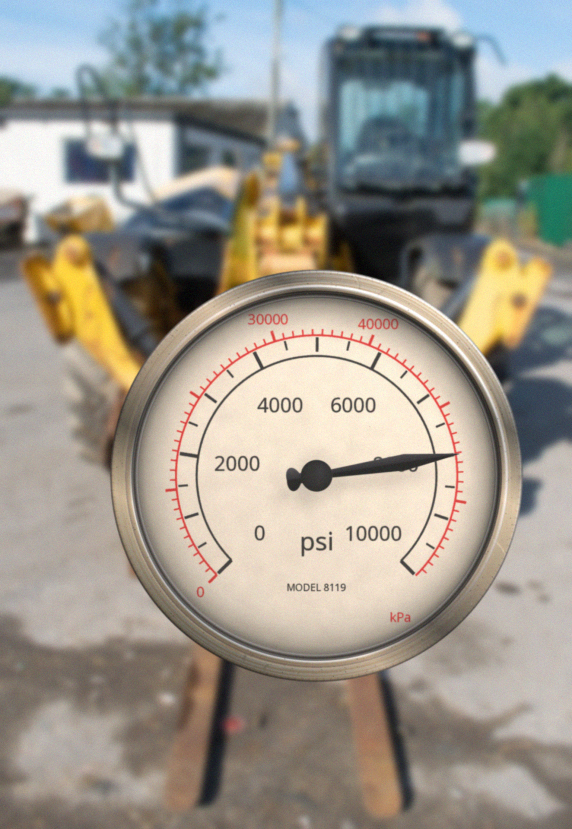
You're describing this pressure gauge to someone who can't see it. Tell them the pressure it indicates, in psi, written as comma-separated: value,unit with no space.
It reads 8000,psi
